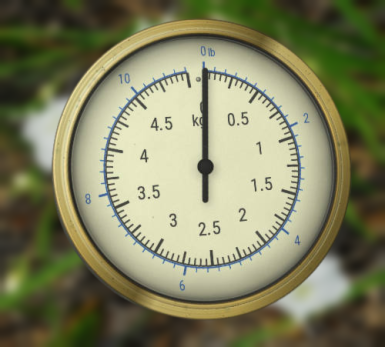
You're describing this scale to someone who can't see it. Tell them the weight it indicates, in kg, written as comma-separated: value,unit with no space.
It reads 0,kg
